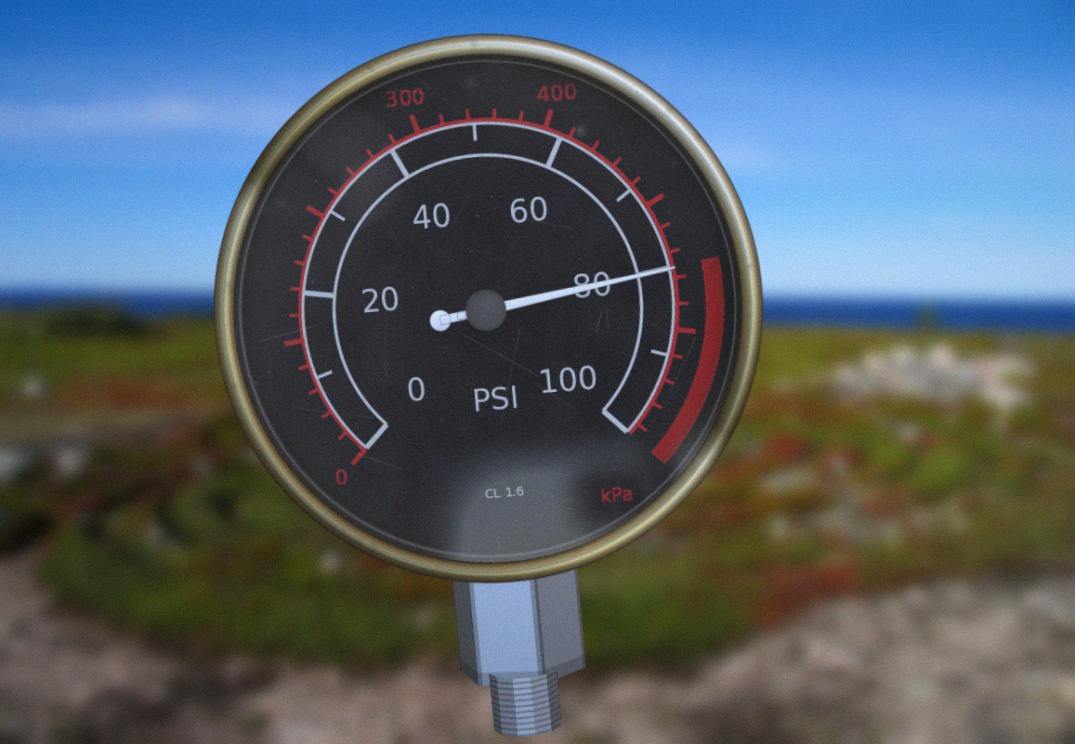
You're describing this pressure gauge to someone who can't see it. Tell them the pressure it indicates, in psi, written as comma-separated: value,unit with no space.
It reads 80,psi
